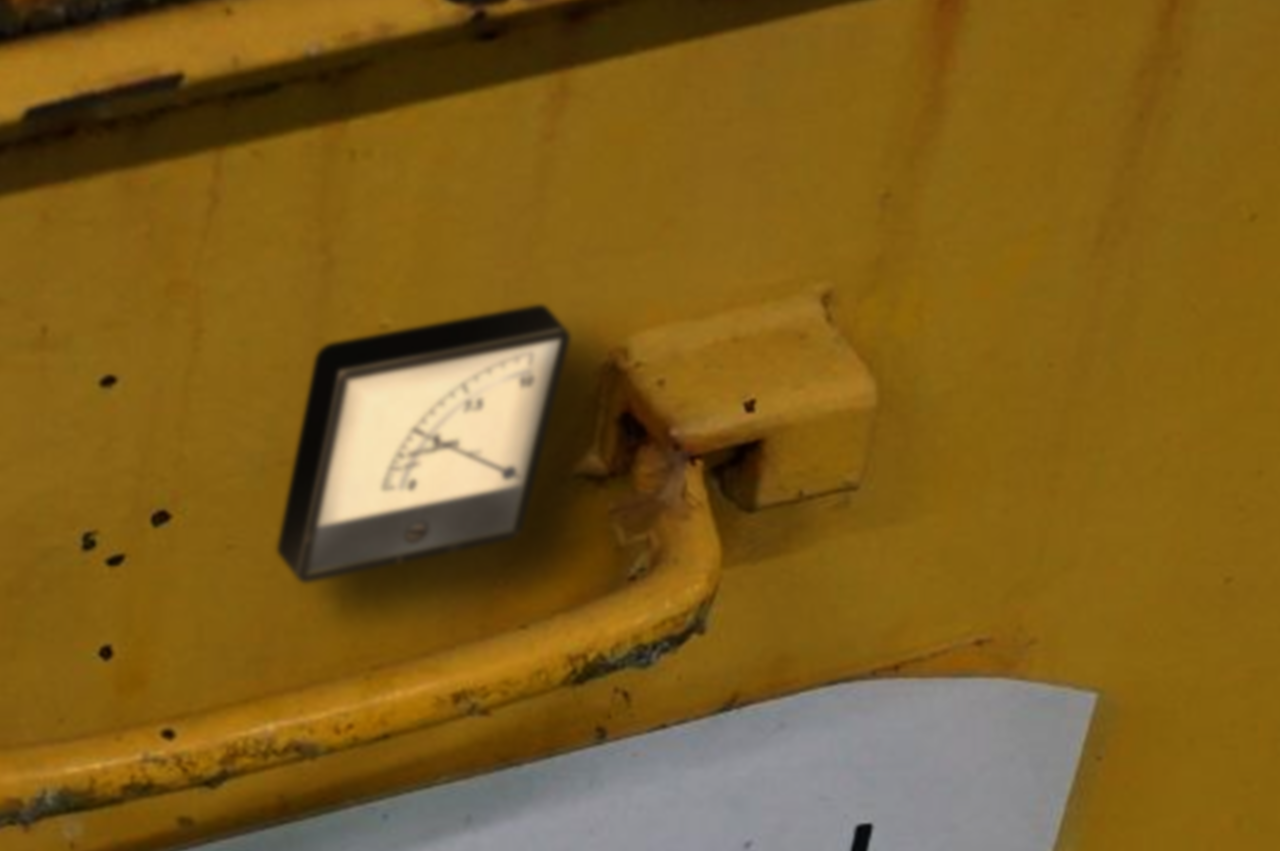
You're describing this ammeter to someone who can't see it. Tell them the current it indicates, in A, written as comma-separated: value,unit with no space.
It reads 5,A
